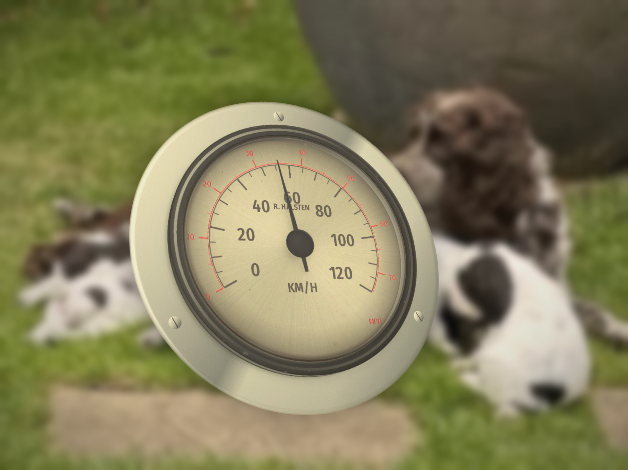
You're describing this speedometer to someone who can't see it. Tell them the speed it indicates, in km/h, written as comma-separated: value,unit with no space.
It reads 55,km/h
